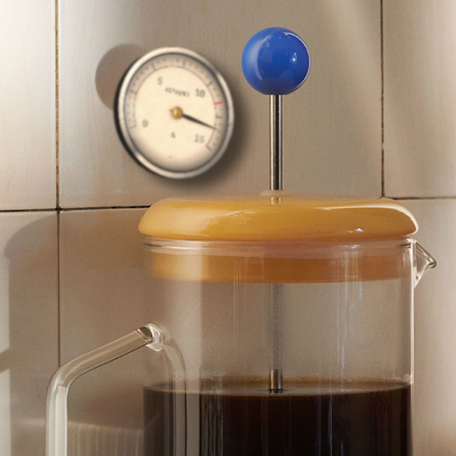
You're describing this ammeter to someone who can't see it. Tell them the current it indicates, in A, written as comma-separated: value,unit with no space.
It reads 13.5,A
